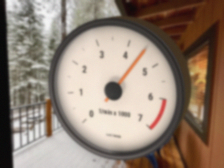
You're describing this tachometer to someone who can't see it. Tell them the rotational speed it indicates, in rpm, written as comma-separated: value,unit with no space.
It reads 4500,rpm
